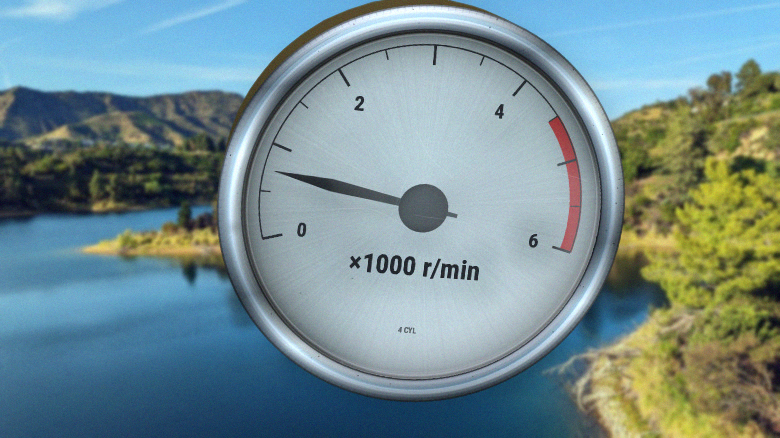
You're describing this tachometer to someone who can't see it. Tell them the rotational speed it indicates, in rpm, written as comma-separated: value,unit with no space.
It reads 750,rpm
